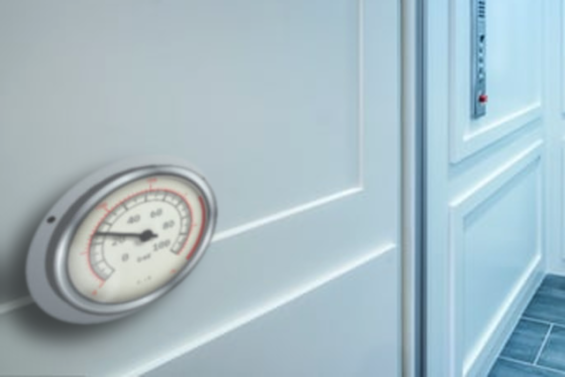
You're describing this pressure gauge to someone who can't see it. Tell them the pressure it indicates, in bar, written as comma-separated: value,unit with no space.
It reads 25,bar
